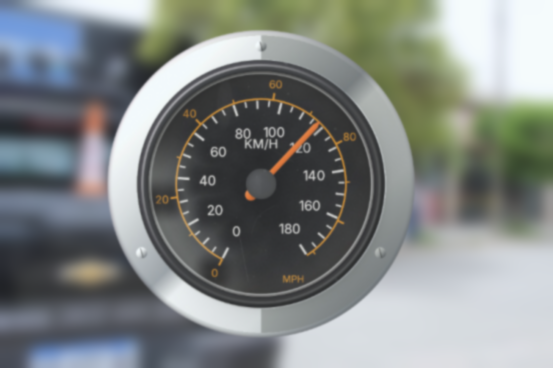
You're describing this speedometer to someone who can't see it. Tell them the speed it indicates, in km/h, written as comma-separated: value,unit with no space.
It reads 117.5,km/h
